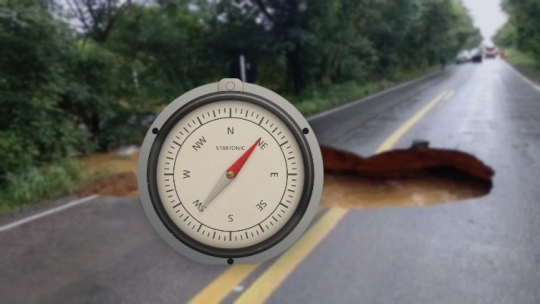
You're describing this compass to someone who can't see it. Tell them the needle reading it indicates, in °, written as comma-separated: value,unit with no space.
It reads 40,°
